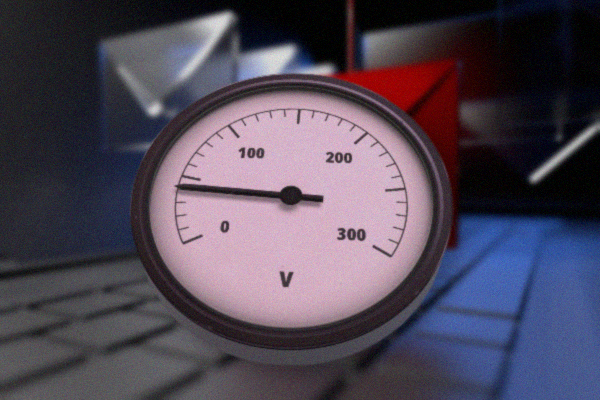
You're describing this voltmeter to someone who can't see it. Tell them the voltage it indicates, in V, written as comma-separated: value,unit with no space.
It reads 40,V
